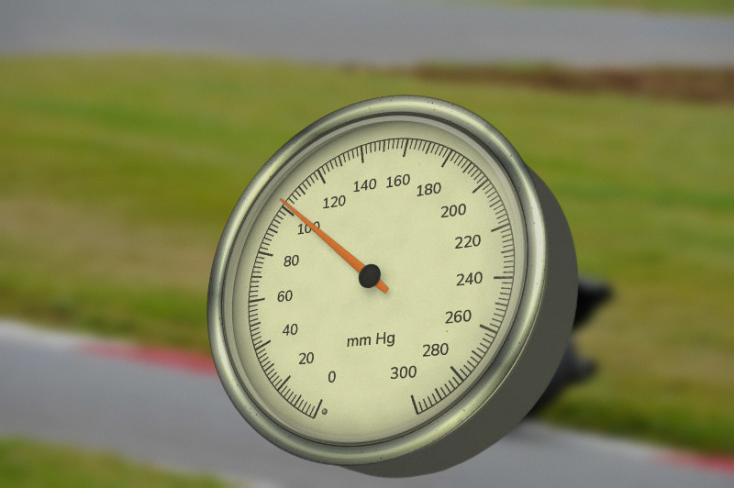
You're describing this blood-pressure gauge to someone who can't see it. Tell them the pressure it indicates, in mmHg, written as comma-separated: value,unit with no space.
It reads 102,mmHg
